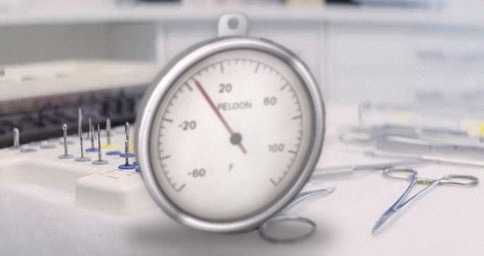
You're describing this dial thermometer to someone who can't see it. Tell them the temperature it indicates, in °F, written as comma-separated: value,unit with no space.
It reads 4,°F
